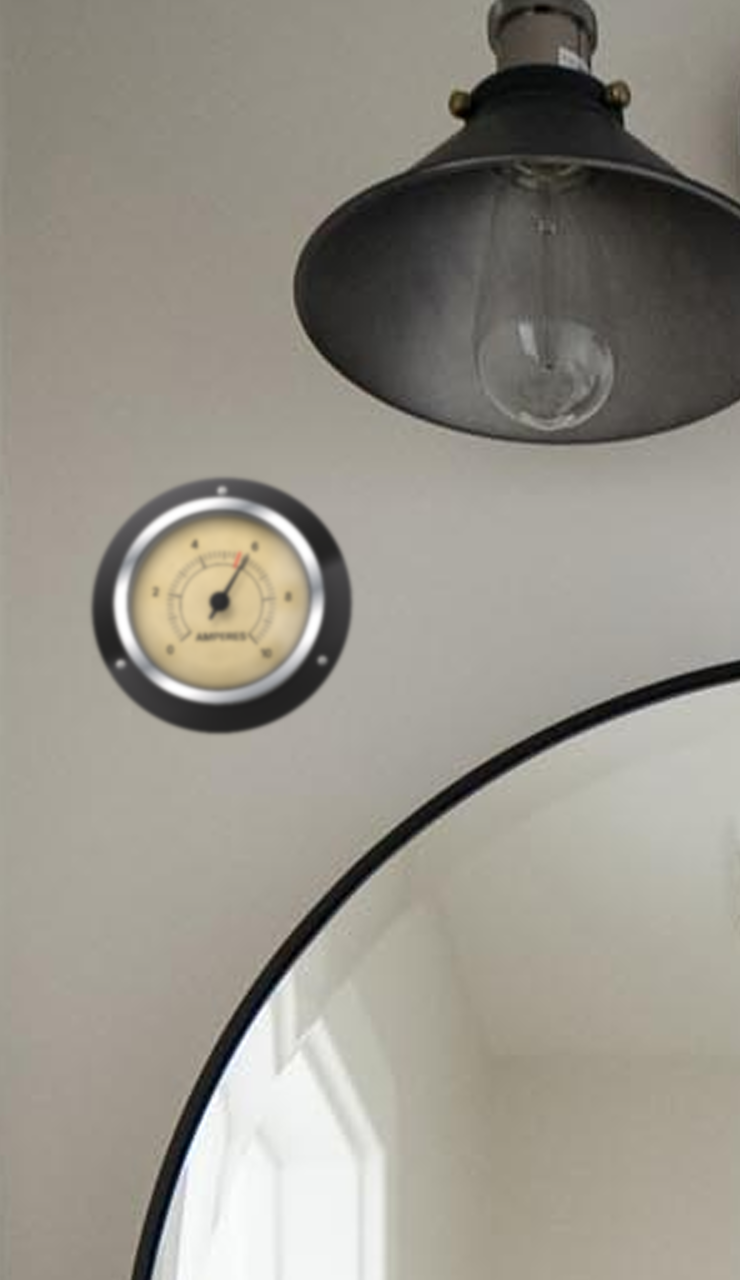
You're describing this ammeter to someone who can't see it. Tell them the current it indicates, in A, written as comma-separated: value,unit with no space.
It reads 6,A
